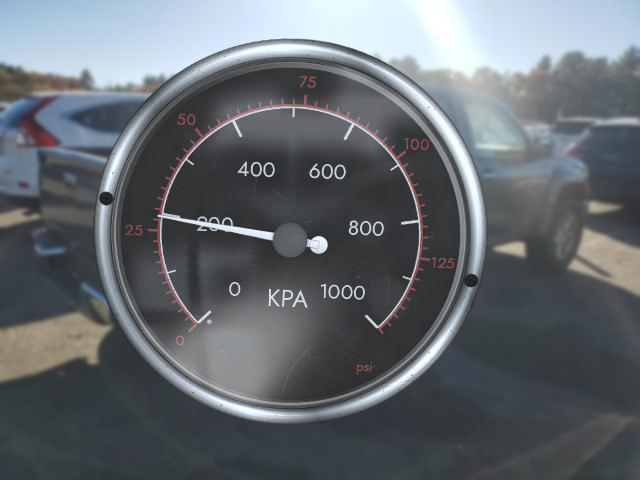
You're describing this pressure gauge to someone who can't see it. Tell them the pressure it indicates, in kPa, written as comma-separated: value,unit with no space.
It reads 200,kPa
